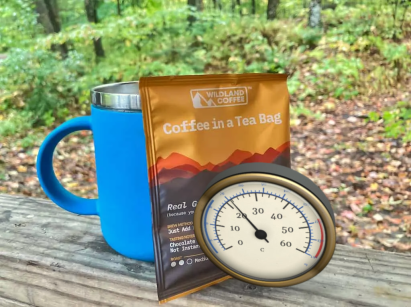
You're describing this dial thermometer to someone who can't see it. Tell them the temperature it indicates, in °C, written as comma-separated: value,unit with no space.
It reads 22,°C
